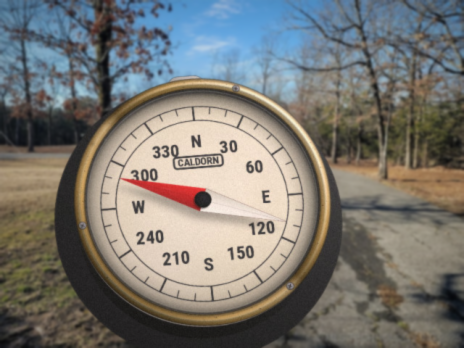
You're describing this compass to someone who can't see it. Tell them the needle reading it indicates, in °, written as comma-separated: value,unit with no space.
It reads 290,°
